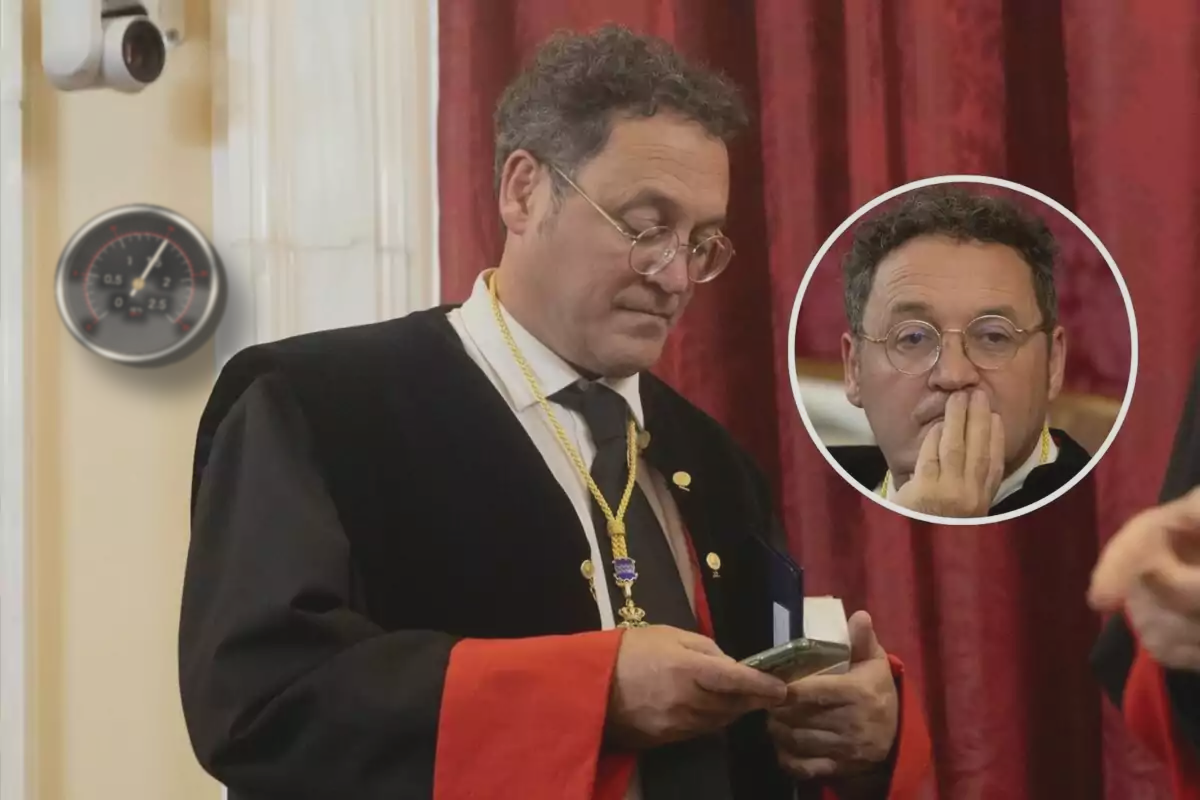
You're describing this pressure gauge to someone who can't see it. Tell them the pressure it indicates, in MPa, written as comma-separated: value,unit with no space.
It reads 1.5,MPa
